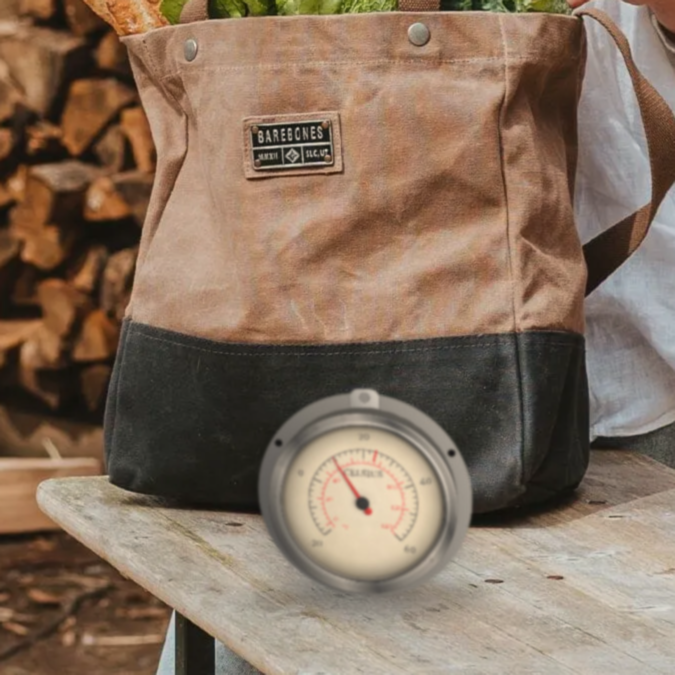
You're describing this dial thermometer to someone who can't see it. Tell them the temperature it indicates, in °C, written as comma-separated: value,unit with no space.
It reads 10,°C
